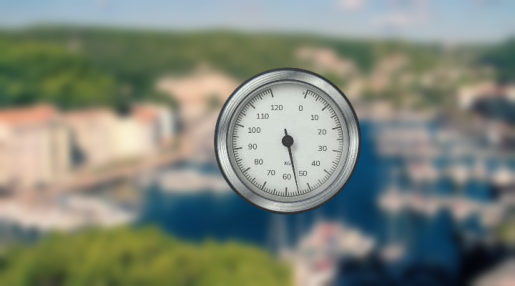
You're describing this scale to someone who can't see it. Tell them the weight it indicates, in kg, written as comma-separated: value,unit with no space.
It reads 55,kg
